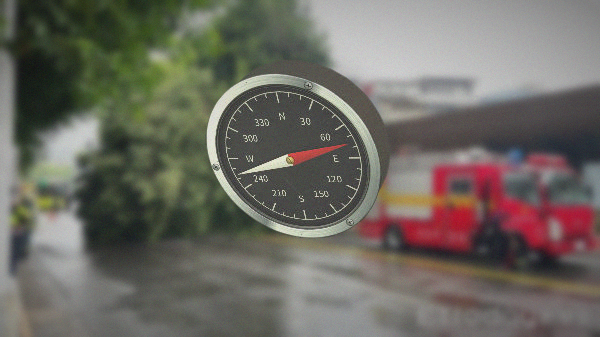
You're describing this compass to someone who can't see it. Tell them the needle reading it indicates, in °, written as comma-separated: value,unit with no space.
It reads 75,°
